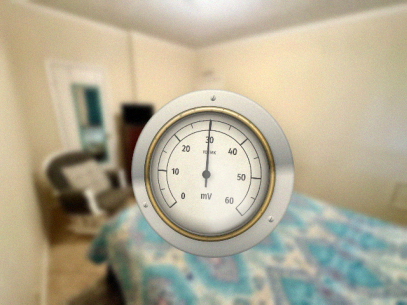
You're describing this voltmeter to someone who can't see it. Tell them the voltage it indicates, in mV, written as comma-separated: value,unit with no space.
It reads 30,mV
